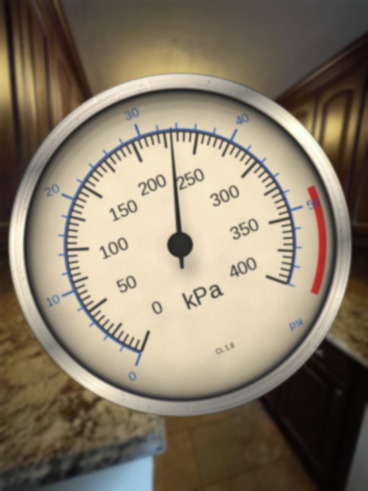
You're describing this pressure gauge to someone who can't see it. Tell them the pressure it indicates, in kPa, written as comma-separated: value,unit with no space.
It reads 230,kPa
